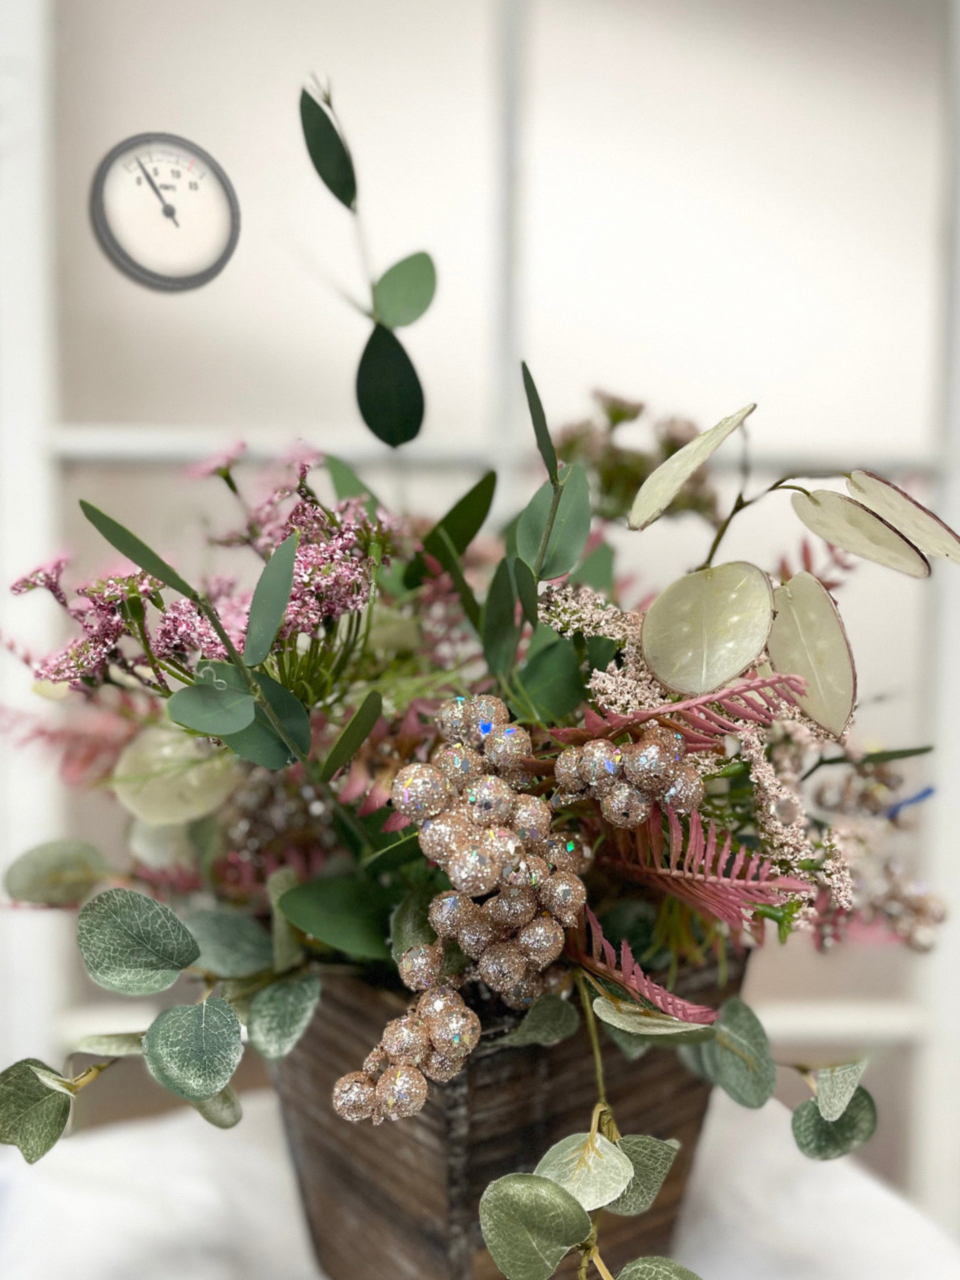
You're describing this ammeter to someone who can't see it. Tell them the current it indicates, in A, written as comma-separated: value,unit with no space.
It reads 2.5,A
